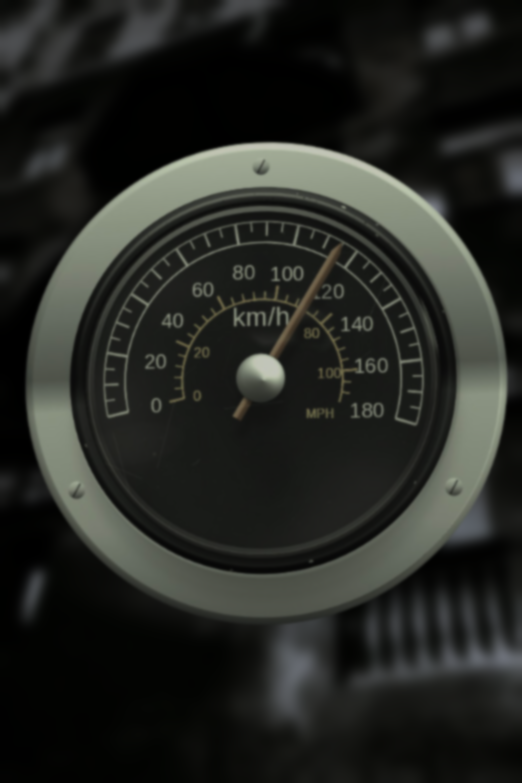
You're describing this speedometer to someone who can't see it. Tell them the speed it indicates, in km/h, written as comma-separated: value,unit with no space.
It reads 115,km/h
